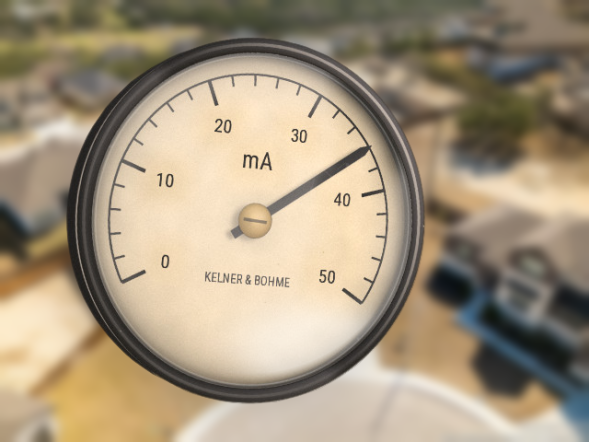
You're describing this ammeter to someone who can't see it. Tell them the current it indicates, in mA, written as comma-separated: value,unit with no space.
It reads 36,mA
